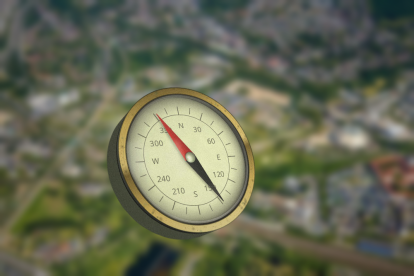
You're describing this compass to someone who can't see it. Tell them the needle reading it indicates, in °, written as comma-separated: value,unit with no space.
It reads 330,°
